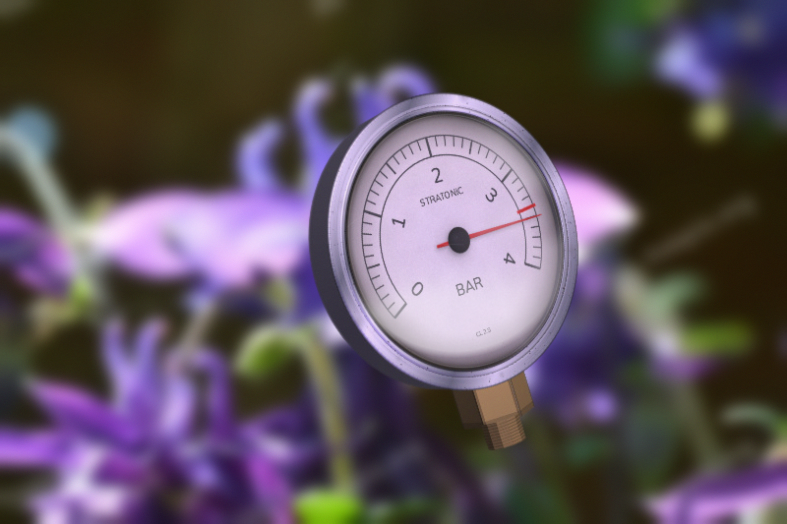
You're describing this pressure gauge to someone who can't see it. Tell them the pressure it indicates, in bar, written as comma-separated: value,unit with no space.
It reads 3.5,bar
